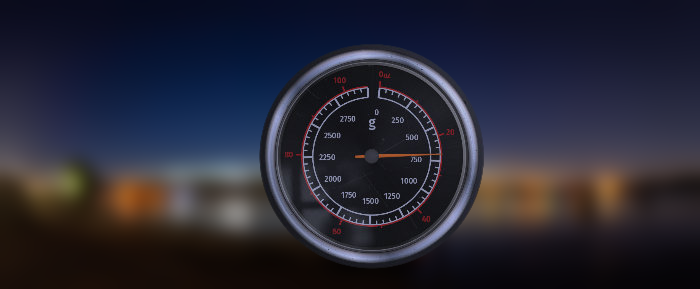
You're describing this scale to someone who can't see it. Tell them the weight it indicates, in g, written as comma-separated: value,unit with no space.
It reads 700,g
